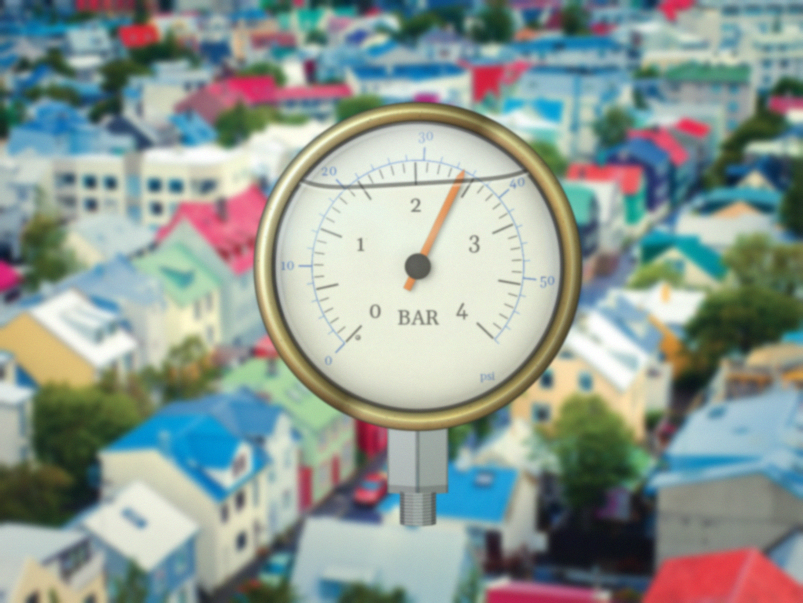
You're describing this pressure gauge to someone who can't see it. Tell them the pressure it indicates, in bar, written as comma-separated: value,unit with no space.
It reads 2.4,bar
